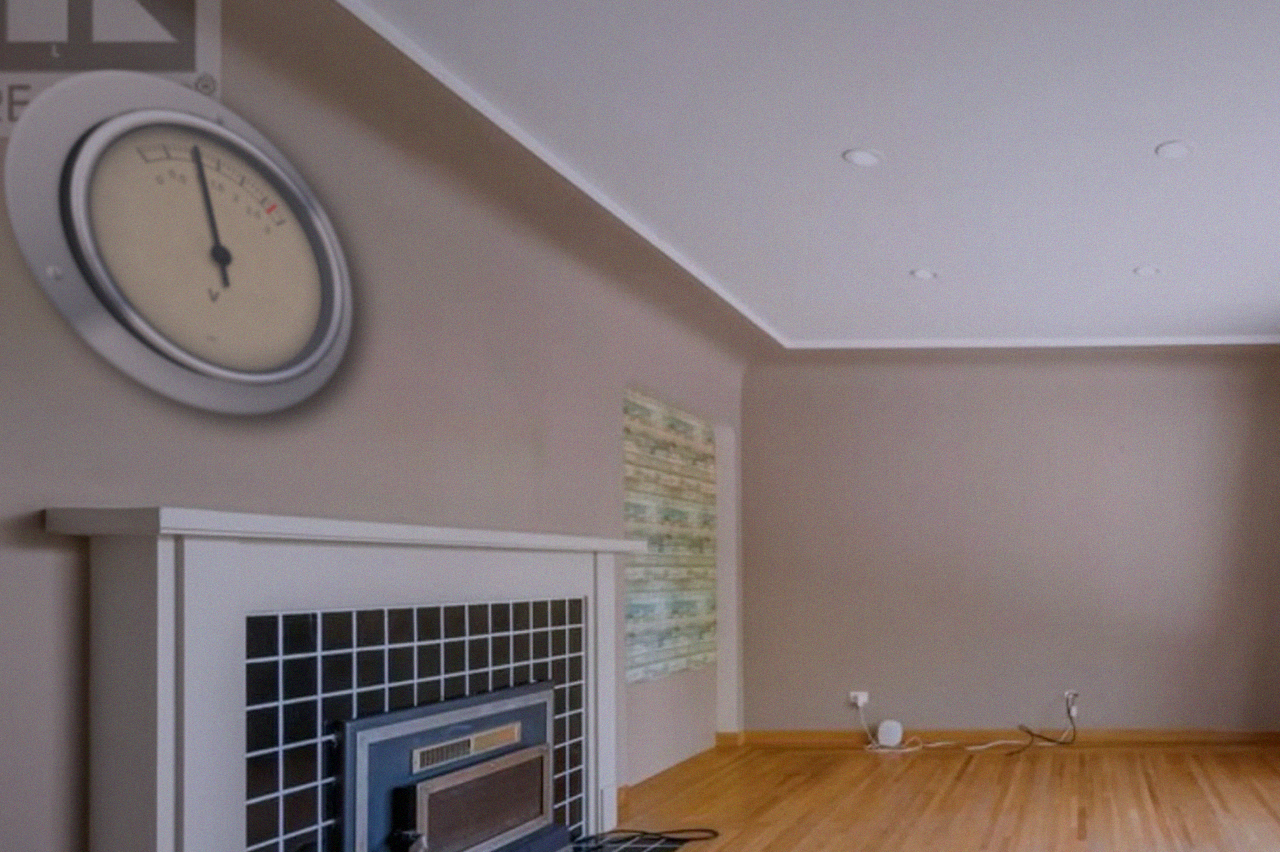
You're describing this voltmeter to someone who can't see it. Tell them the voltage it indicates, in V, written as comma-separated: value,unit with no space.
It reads 1,V
